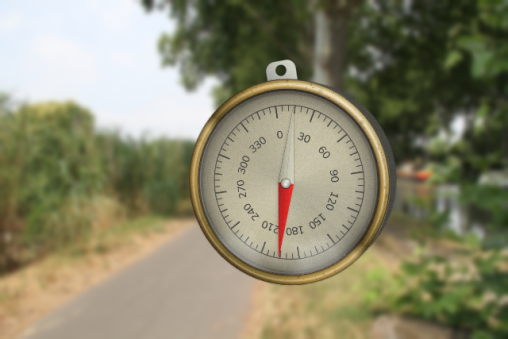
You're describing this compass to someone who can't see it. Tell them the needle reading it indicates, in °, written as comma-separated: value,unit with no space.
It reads 195,°
